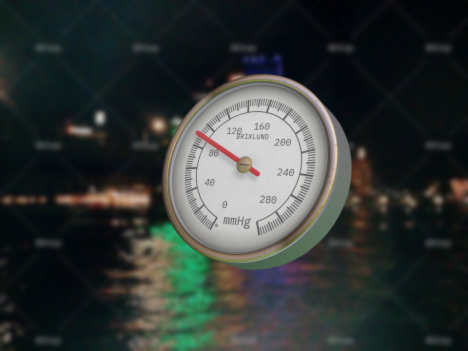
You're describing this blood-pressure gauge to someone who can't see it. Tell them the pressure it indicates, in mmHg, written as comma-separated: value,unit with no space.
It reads 90,mmHg
